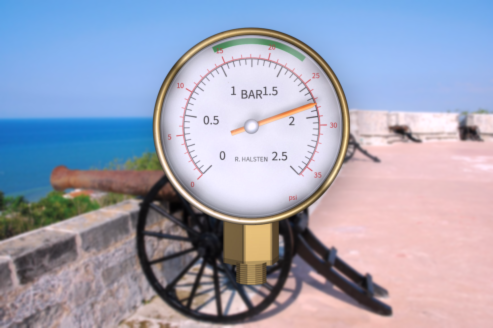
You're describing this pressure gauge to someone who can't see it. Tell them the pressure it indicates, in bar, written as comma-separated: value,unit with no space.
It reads 1.9,bar
